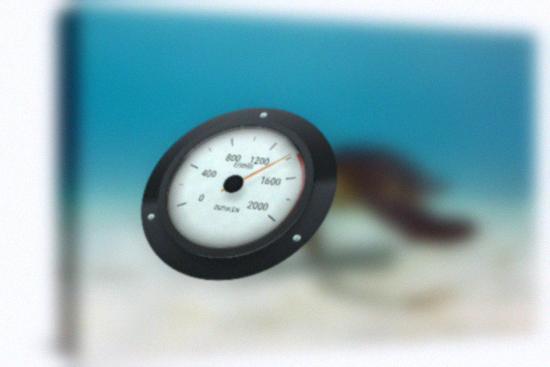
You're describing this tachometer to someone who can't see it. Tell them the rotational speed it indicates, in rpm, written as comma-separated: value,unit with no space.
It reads 1400,rpm
